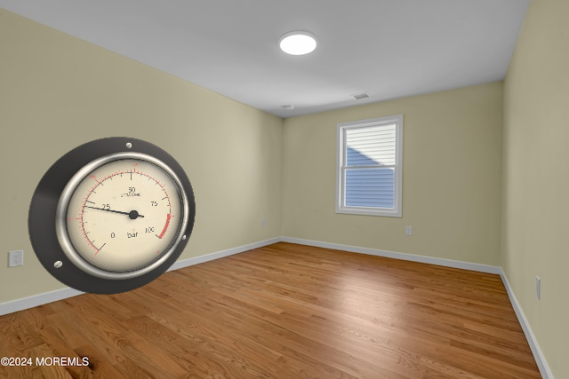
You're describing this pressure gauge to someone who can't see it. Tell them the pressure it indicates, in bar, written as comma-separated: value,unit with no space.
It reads 22.5,bar
